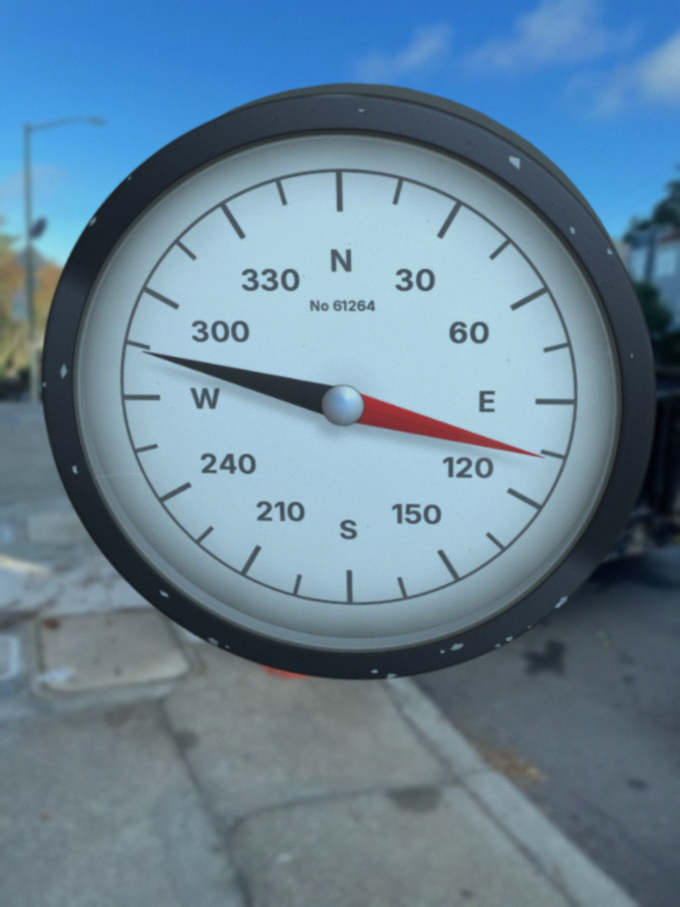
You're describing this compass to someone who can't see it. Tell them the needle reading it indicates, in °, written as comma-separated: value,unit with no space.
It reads 105,°
